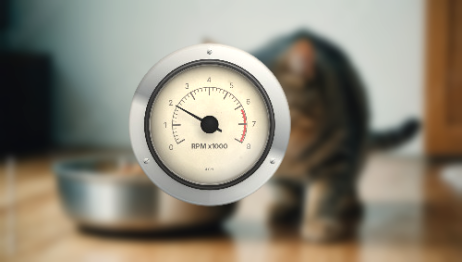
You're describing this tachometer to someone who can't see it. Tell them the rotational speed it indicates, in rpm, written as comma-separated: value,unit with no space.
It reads 2000,rpm
